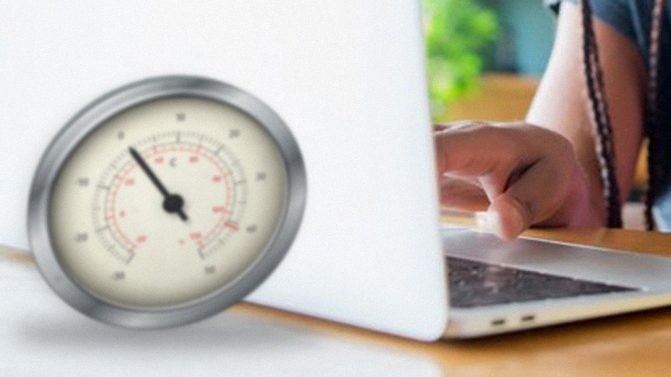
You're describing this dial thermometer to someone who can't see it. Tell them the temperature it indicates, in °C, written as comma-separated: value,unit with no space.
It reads 0,°C
